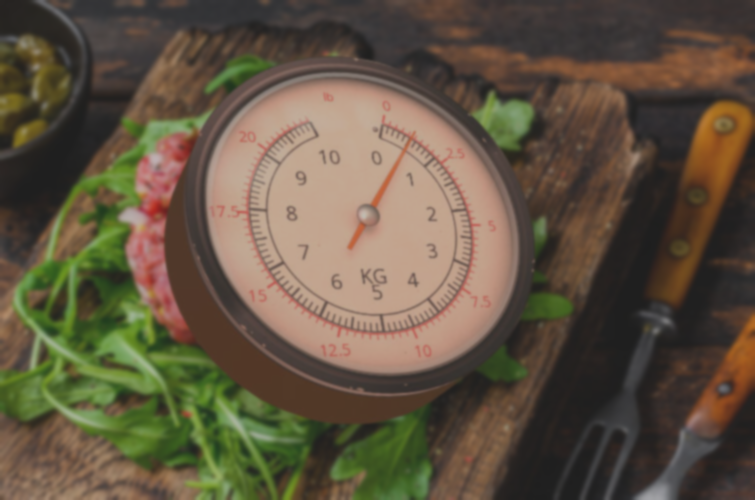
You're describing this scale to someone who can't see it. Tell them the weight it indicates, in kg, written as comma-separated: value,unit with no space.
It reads 0.5,kg
